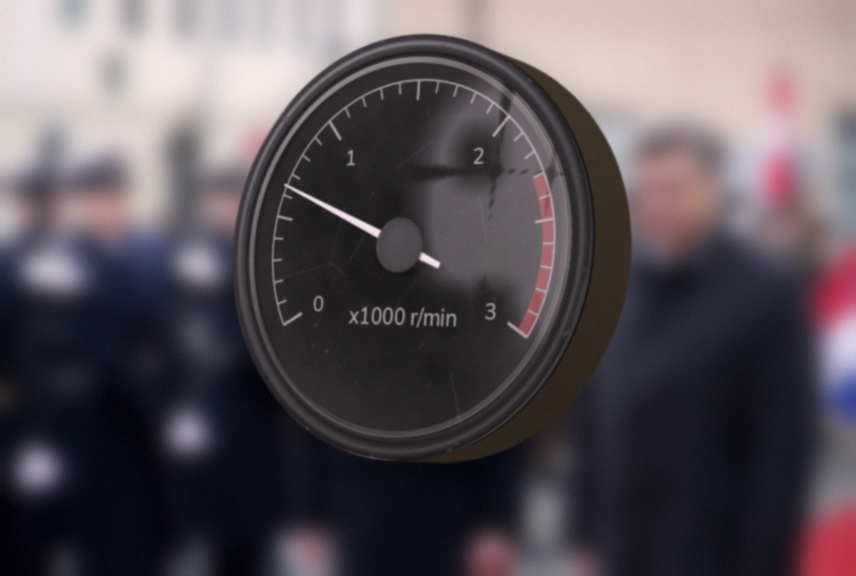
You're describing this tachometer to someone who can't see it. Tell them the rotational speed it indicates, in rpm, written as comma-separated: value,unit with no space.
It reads 650,rpm
